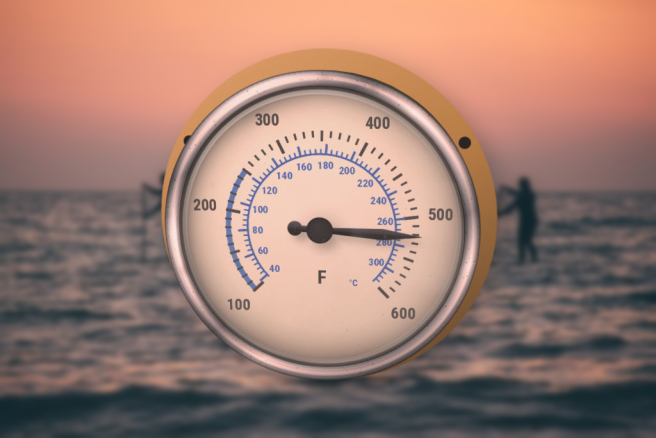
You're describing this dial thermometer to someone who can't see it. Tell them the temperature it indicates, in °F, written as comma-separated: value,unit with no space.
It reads 520,°F
